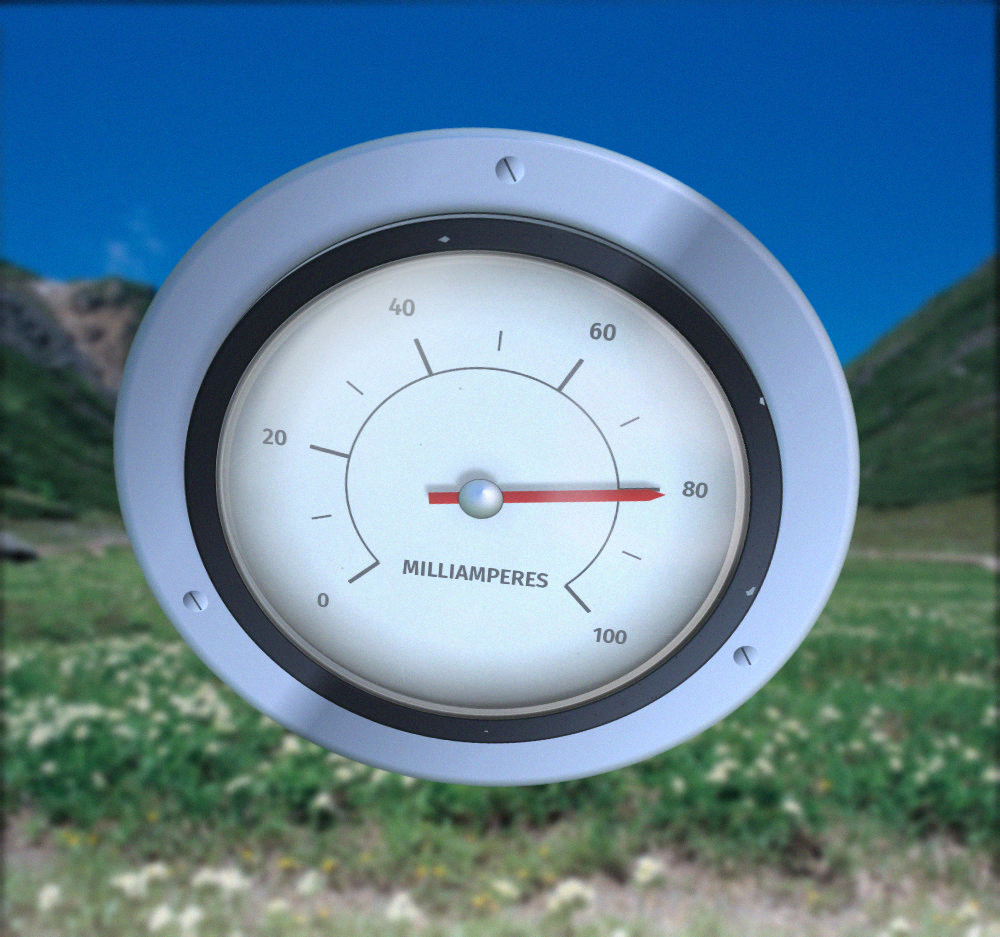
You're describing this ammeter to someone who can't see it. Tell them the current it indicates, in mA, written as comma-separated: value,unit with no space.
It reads 80,mA
